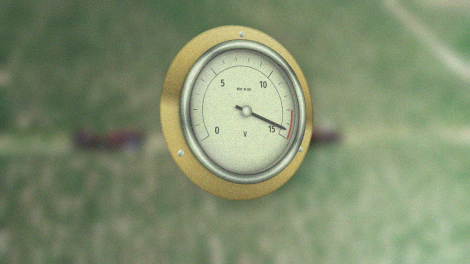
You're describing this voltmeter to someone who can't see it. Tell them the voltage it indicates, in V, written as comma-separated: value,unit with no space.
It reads 14.5,V
